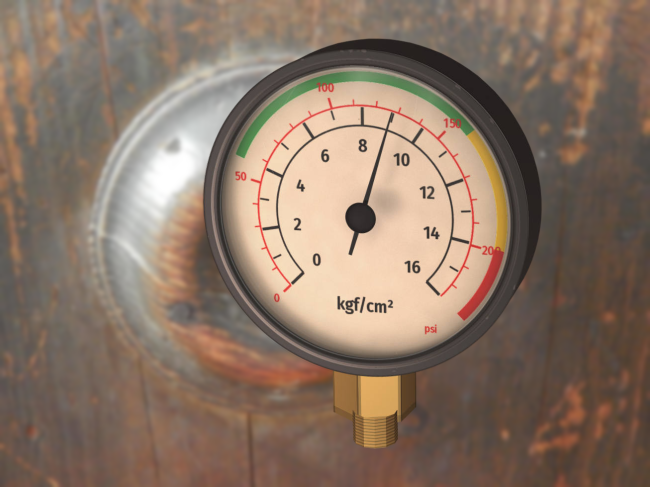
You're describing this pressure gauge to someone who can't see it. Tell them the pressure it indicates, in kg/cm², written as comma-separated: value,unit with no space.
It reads 9,kg/cm²
